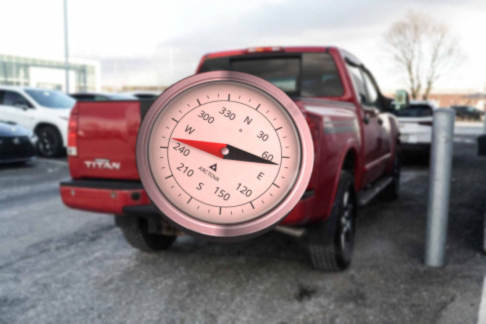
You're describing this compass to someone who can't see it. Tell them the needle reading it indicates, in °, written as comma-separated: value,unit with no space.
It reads 250,°
